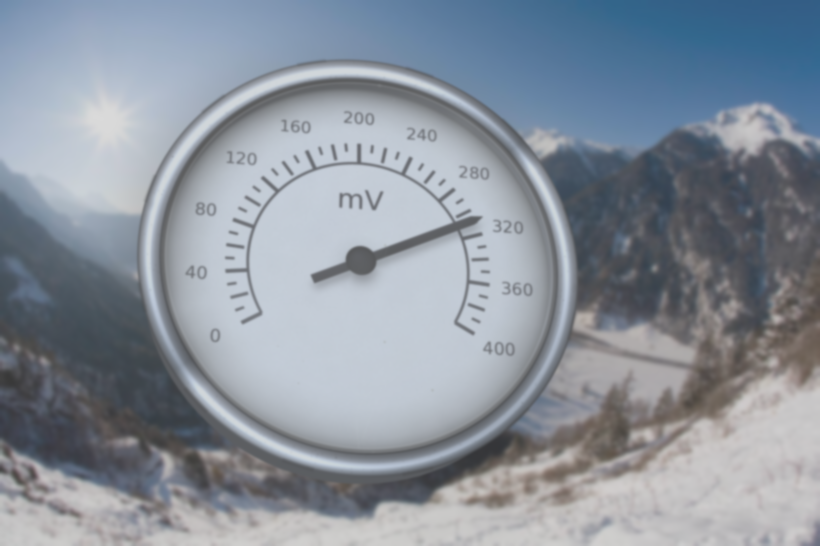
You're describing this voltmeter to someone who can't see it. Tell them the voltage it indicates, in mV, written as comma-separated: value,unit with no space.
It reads 310,mV
